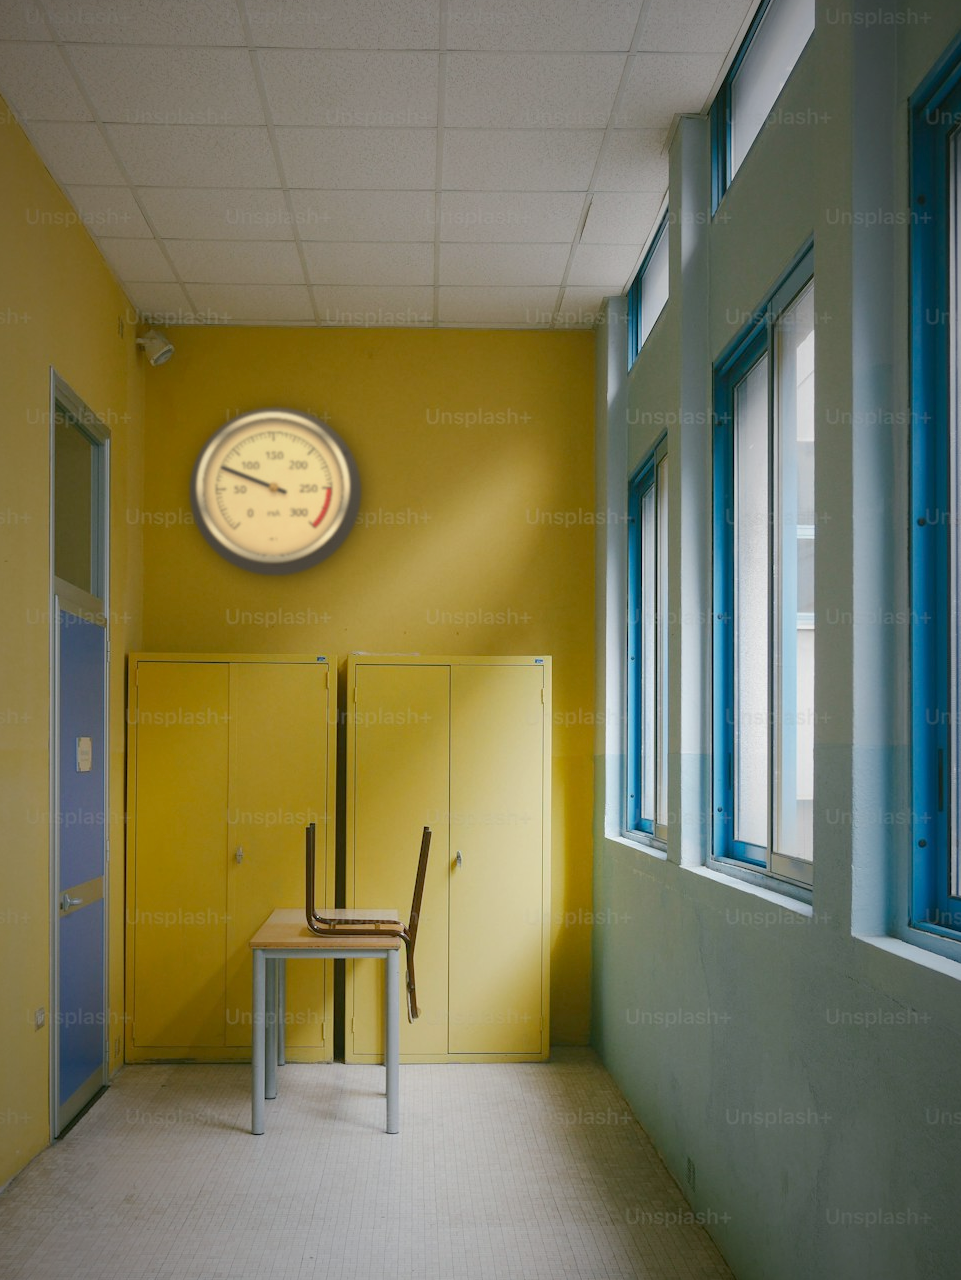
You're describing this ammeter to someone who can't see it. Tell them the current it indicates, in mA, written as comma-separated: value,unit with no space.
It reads 75,mA
